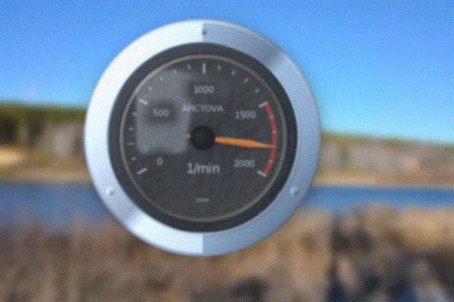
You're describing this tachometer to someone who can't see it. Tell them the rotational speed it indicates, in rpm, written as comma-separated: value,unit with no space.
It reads 1800,rpm
